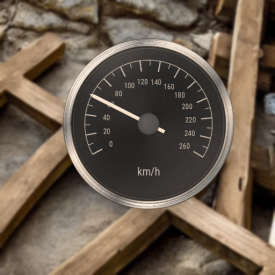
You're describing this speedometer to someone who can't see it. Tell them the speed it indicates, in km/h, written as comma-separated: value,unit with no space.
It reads 60,km/h
